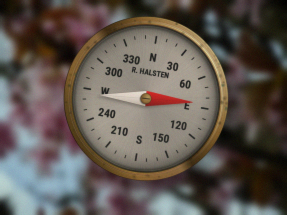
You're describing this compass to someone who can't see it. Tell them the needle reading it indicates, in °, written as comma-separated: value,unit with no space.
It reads 85,°
